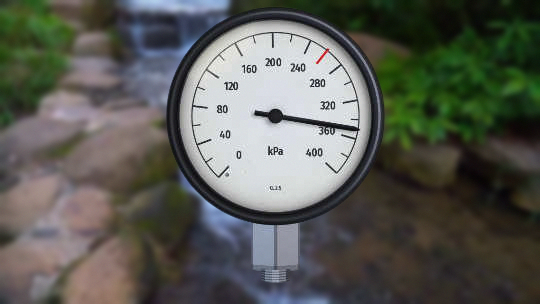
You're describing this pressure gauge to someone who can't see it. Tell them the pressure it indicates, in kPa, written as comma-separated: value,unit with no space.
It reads 350,kPa
